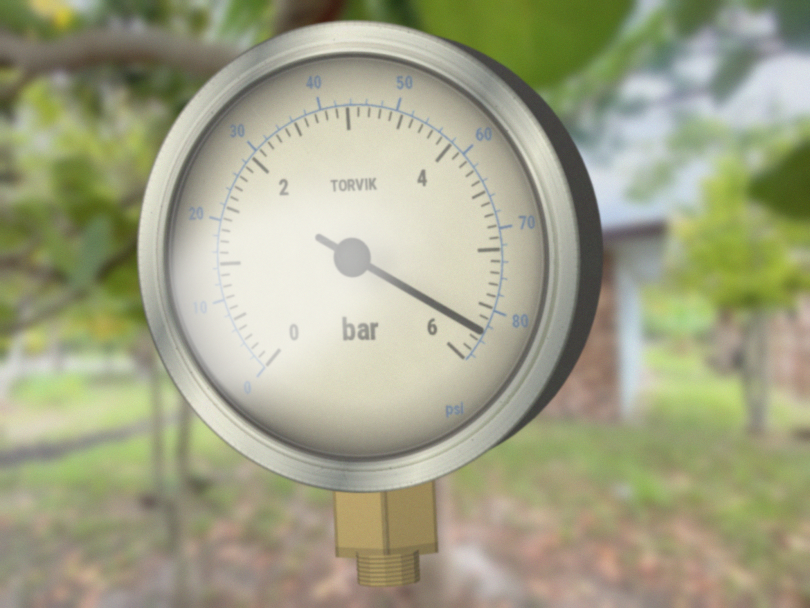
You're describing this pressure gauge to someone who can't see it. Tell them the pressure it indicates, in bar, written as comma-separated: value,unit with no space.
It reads 5.7,bar
